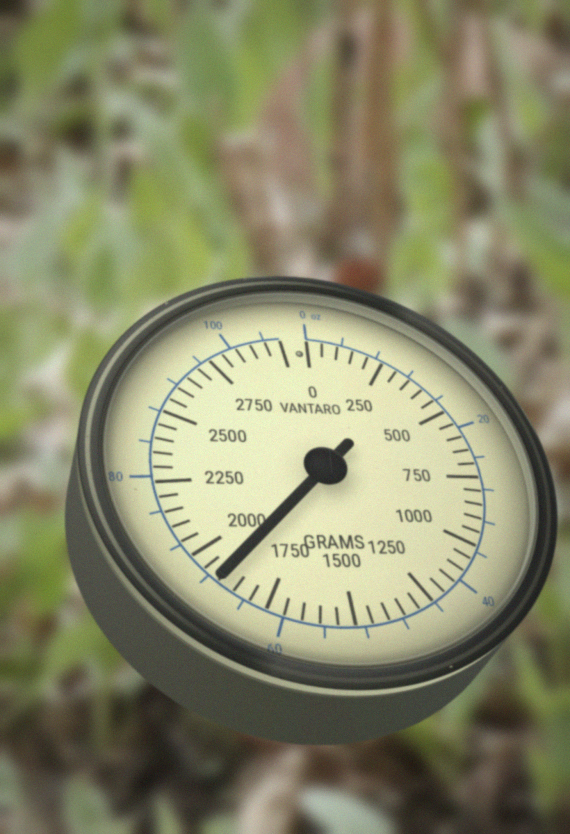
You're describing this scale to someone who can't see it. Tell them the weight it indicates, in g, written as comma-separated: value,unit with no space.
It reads 1900,g
